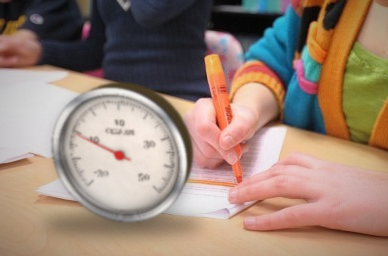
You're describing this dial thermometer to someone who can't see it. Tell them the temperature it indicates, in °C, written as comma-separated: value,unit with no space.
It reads -10,°C
